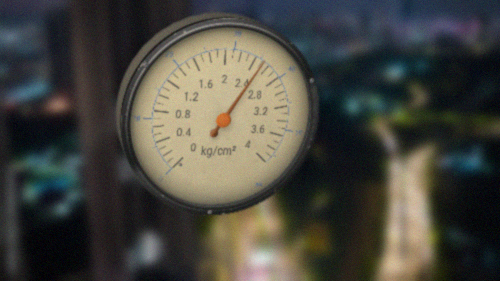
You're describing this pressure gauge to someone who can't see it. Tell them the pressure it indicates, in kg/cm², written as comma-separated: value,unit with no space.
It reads 2.5,kg/cm²
